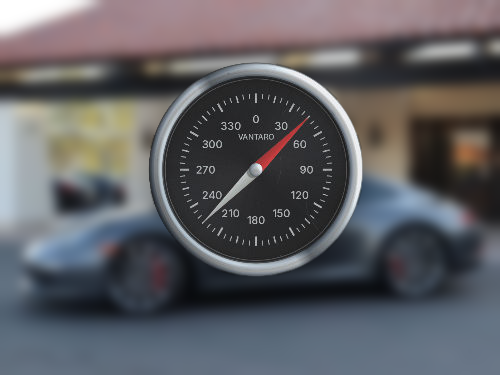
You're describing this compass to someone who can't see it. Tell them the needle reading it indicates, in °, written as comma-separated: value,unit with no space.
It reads 45,°
